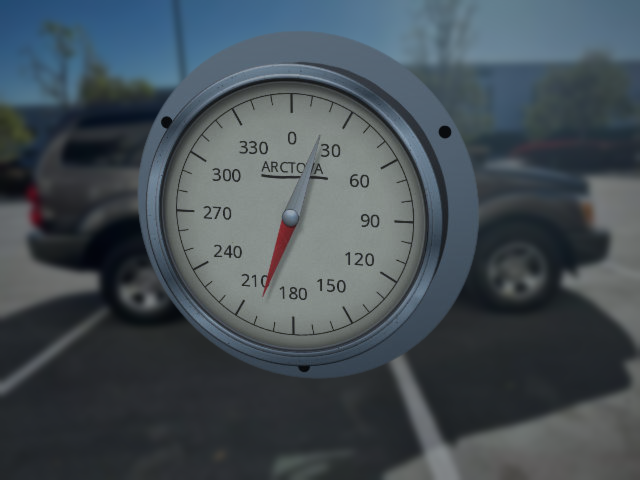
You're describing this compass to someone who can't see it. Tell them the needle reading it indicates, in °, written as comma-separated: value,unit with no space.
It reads 200,°
